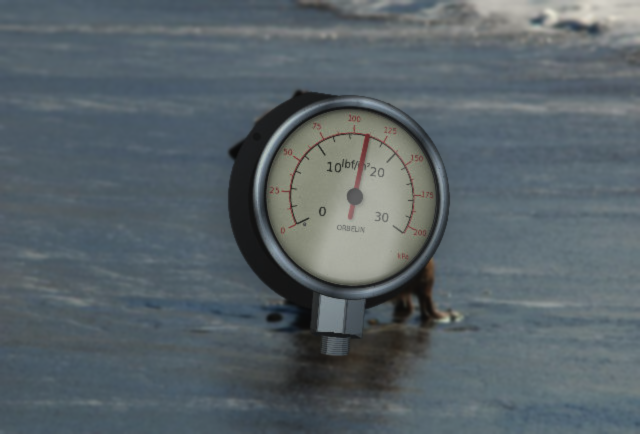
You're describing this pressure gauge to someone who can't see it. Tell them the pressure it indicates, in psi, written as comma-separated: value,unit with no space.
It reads 16,psi
